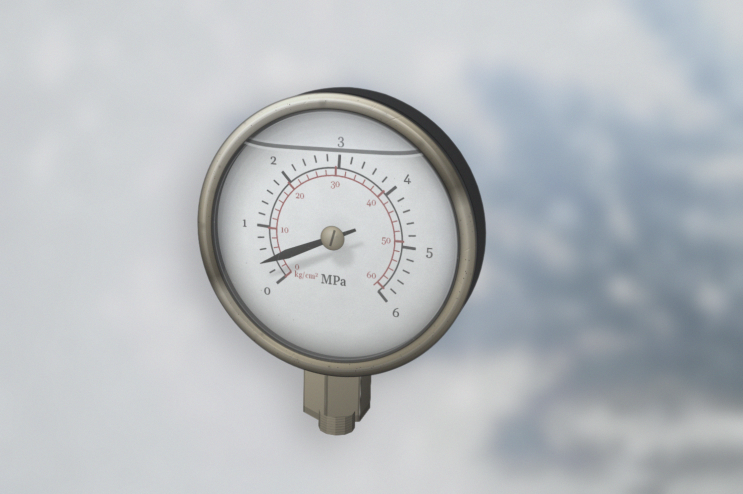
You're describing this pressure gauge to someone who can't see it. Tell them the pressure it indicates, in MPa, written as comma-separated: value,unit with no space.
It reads 0.4,MPa
